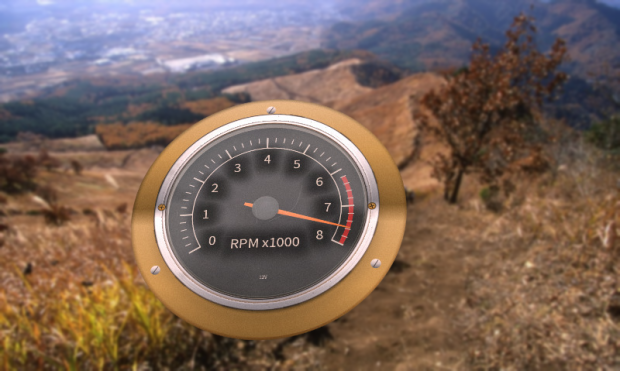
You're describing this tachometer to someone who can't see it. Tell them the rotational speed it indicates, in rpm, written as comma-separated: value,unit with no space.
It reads 7600,rpm
